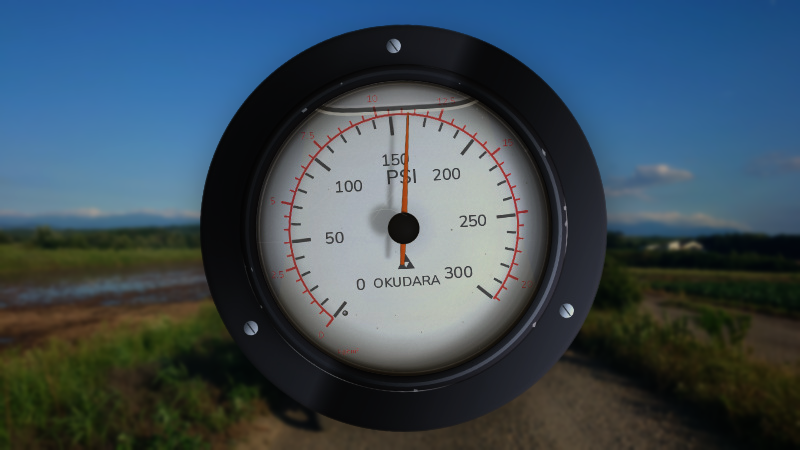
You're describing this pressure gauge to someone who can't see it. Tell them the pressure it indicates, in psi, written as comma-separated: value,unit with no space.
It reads 160,psi
